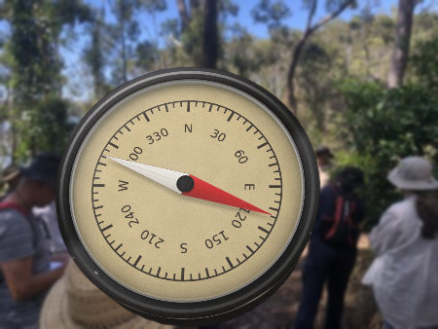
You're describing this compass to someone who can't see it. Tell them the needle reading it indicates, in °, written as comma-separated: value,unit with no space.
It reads 110,°
